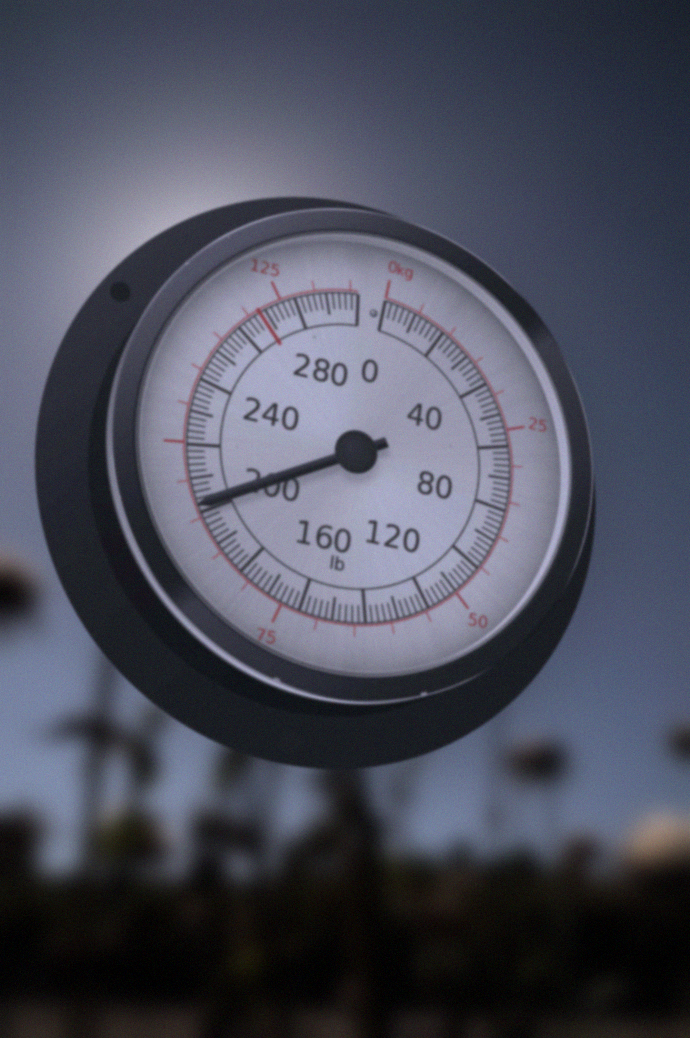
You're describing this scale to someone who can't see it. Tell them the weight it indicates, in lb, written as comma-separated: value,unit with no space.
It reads 202,lb
